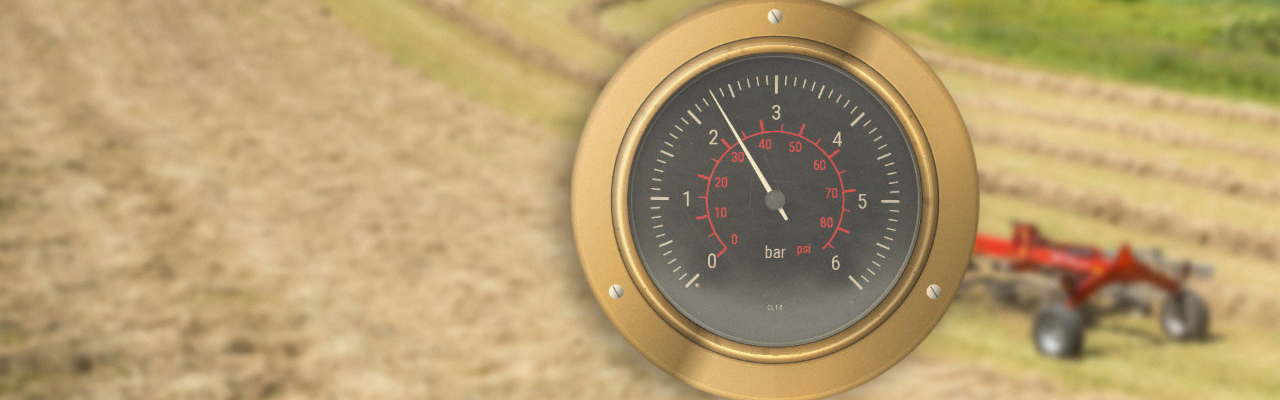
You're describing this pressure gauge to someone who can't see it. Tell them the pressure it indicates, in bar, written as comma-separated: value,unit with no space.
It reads 2.3,bar
